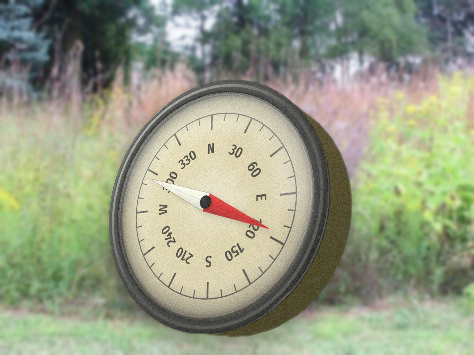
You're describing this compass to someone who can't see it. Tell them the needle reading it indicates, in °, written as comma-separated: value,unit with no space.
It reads 115,°
